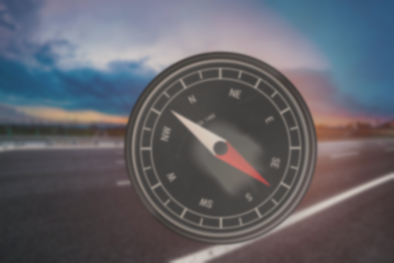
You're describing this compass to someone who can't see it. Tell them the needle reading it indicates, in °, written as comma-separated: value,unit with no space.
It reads 157.5,°
